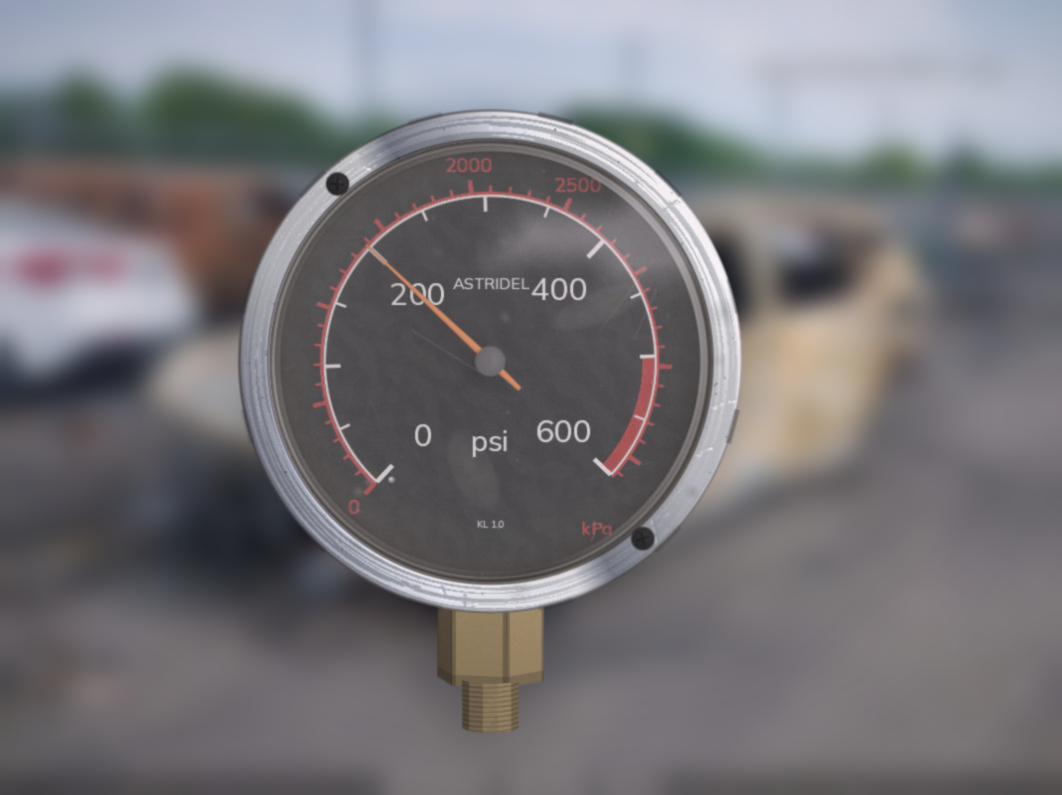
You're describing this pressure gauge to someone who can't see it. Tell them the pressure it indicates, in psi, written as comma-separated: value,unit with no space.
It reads 200,psi
